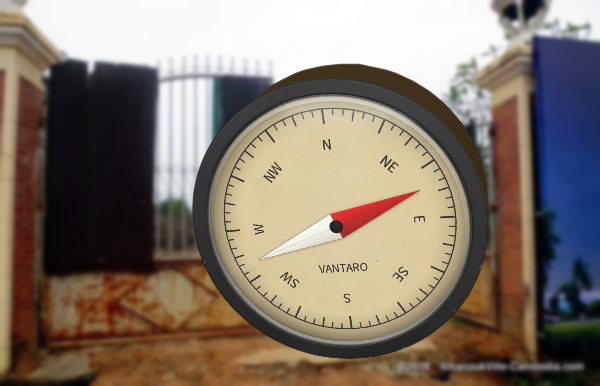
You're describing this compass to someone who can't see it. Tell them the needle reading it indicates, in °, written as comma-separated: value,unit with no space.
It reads 70,°
